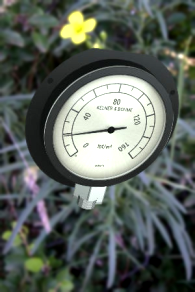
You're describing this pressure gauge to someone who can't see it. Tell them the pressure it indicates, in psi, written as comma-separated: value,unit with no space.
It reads 20,psi
